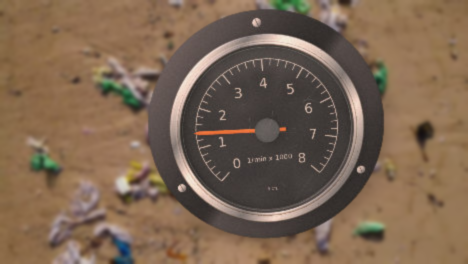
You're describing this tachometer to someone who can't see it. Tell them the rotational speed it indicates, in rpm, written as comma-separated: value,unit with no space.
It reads 1400,rpm
